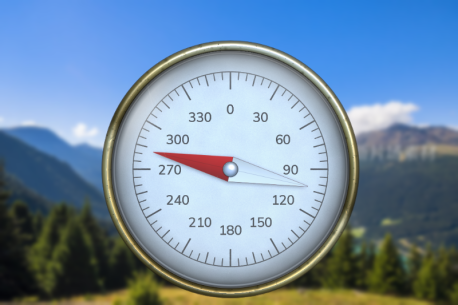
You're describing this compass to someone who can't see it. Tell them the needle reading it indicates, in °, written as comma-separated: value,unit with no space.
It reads 282.5,°
